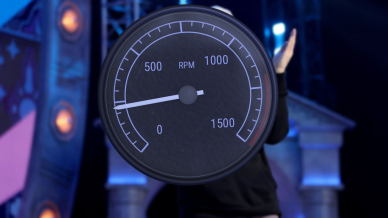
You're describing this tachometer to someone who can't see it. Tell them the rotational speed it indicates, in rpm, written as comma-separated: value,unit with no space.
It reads 225,rpm
